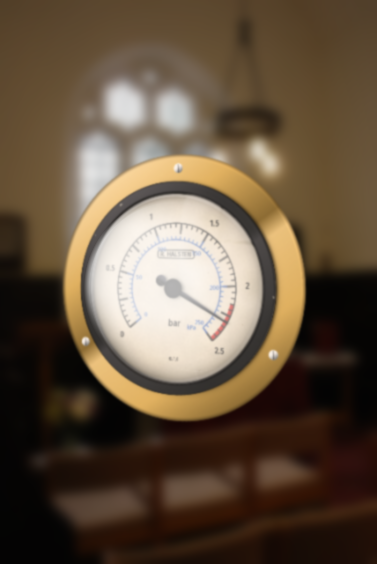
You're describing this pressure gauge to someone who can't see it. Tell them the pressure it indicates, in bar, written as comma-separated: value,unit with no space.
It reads 2.3,bar
